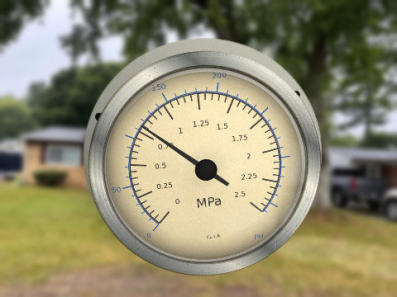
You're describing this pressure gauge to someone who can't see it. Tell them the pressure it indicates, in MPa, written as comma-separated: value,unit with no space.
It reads 0.8,MPa
